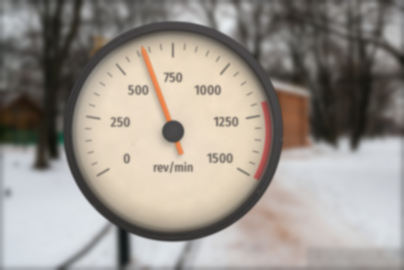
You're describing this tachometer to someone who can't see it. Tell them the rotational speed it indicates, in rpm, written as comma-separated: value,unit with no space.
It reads 625,rpm
